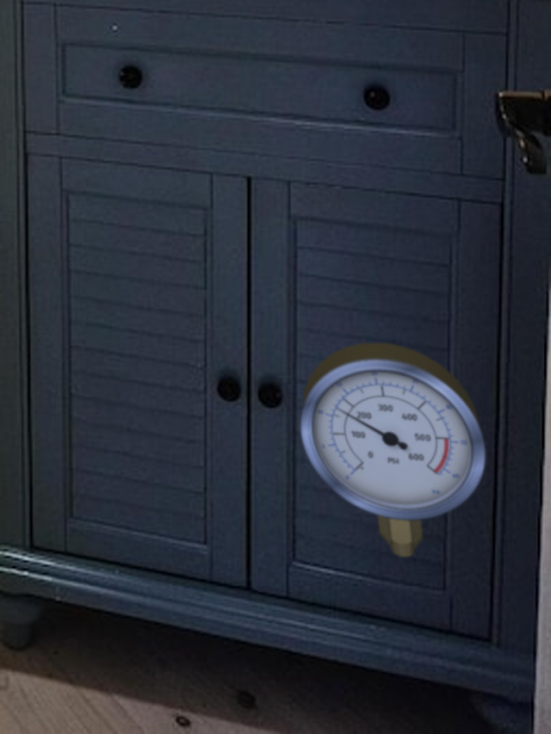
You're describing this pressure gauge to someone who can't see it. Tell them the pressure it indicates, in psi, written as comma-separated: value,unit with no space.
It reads 175,psi
